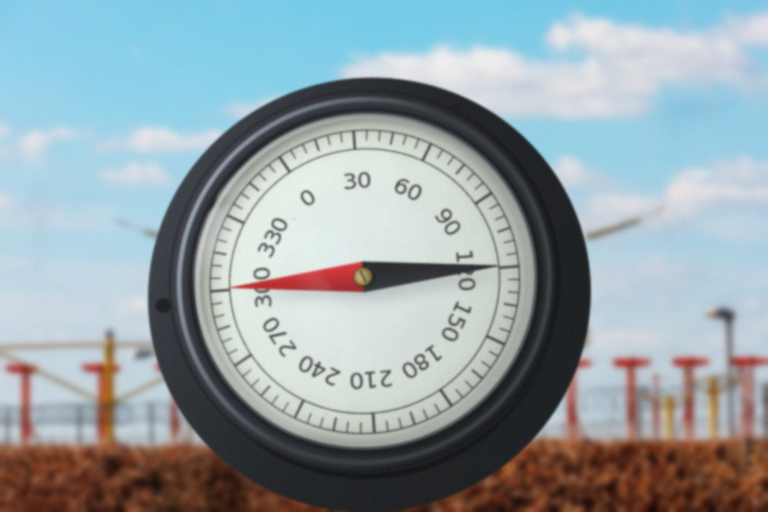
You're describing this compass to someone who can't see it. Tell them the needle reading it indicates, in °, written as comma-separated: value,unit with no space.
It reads 300,°
